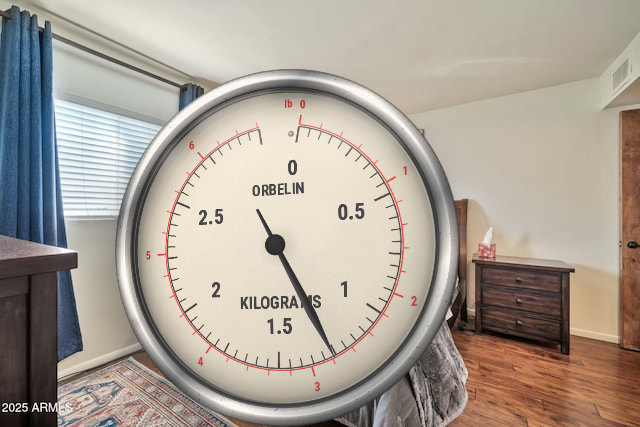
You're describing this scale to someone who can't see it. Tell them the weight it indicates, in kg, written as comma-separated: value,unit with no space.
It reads 1.25,kg
